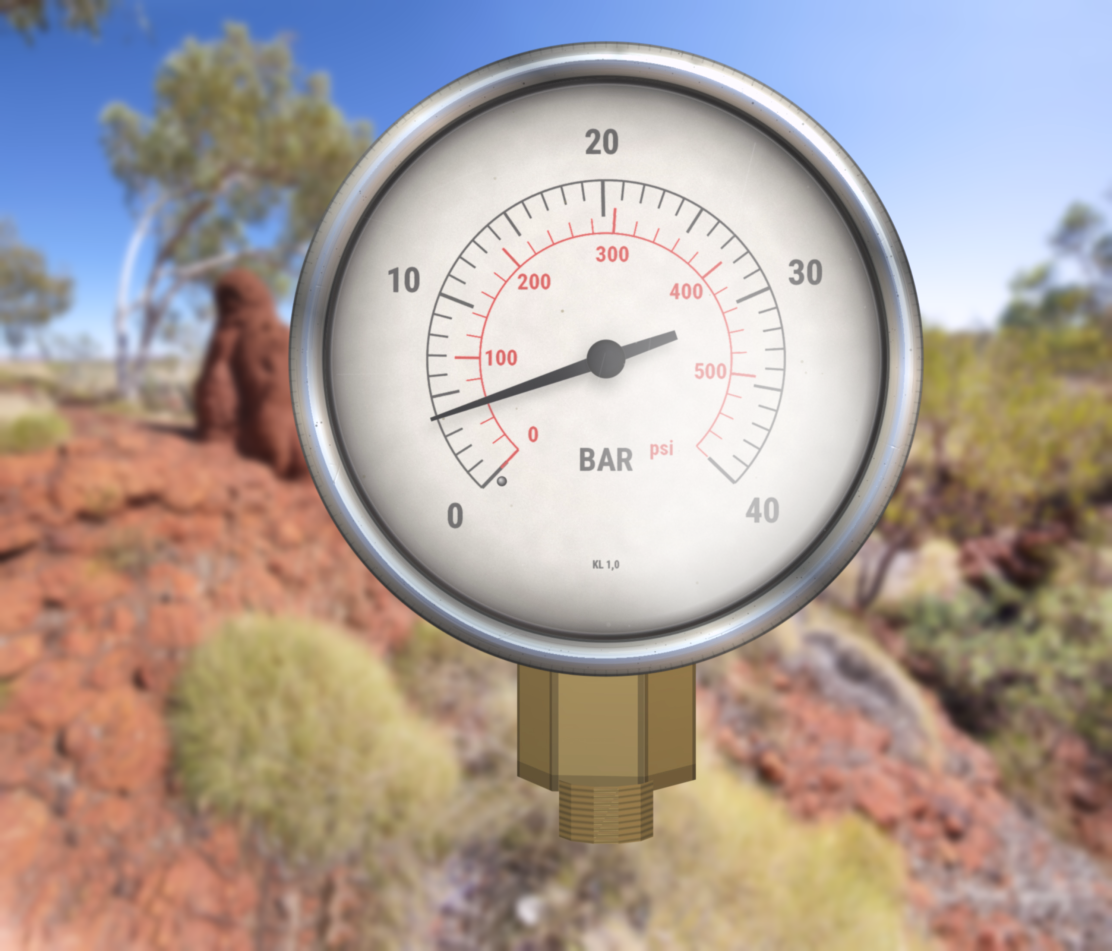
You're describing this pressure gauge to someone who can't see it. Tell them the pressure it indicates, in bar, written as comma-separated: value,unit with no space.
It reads 4,bar
